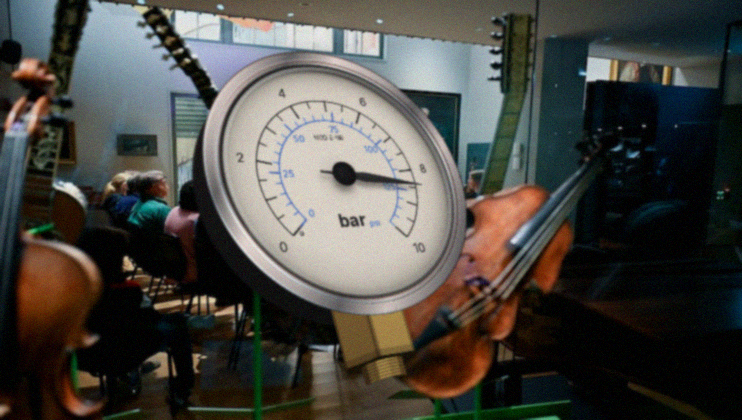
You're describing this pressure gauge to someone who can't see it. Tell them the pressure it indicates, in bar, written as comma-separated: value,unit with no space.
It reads 8.5,bar
